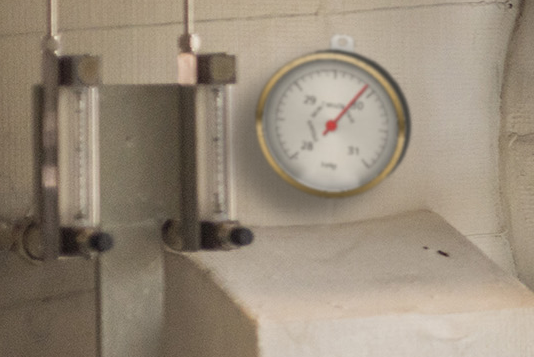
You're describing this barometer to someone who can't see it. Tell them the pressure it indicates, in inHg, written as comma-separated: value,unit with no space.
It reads 29.9,inHg
